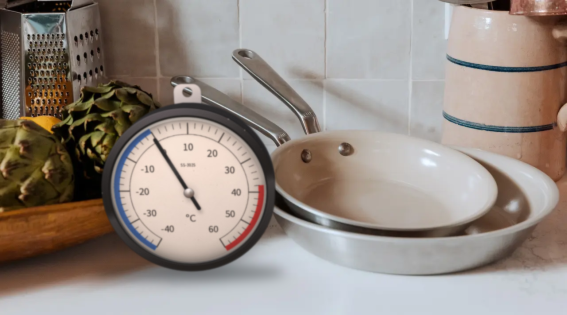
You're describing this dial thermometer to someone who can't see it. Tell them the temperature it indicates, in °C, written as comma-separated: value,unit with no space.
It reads 0,°C
